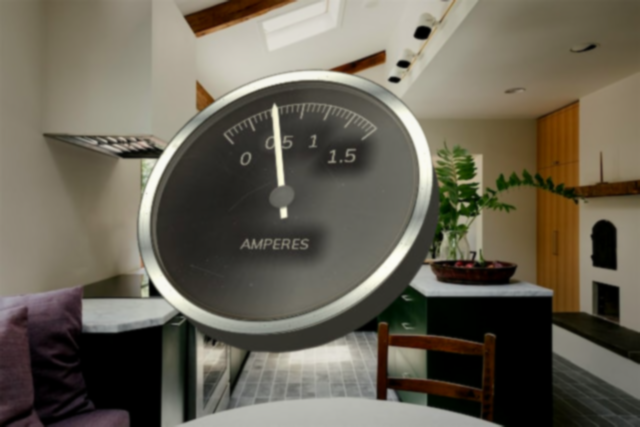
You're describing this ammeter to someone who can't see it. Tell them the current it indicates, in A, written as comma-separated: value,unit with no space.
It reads 0.5,A
